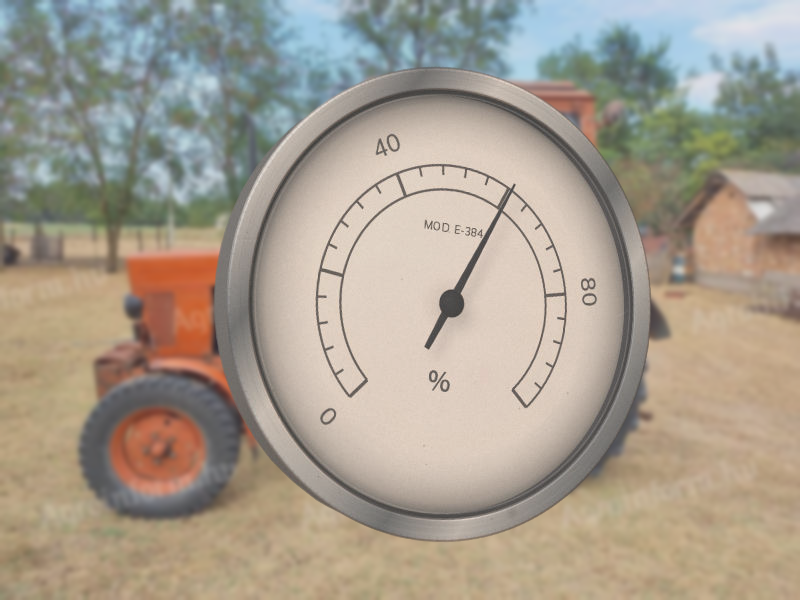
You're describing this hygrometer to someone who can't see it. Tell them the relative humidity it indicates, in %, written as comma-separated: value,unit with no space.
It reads 60,%
